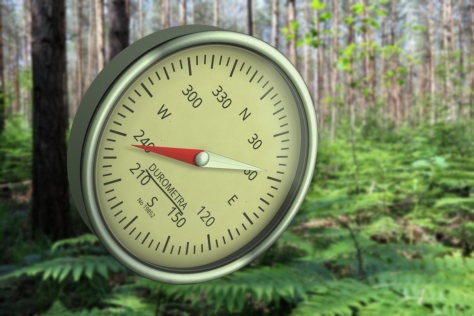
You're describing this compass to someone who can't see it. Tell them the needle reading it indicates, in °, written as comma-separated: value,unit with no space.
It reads 235,°
